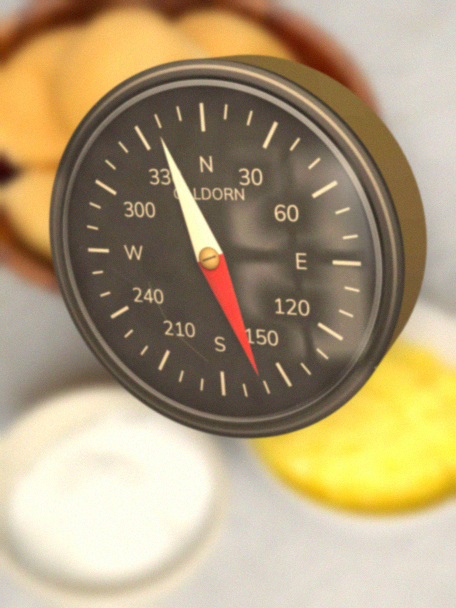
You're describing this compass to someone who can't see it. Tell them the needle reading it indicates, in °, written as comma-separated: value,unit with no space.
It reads 160,°
